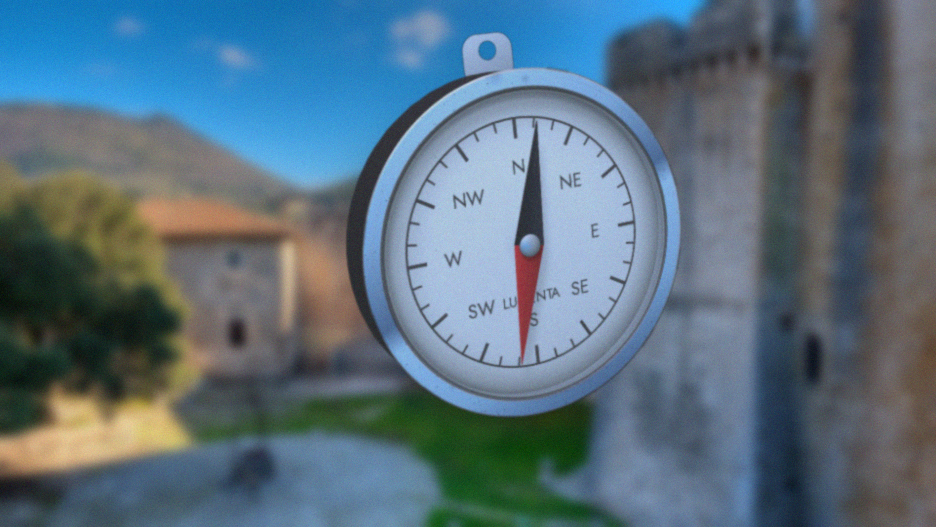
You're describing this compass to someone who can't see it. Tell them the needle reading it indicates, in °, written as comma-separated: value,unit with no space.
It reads 190,°
